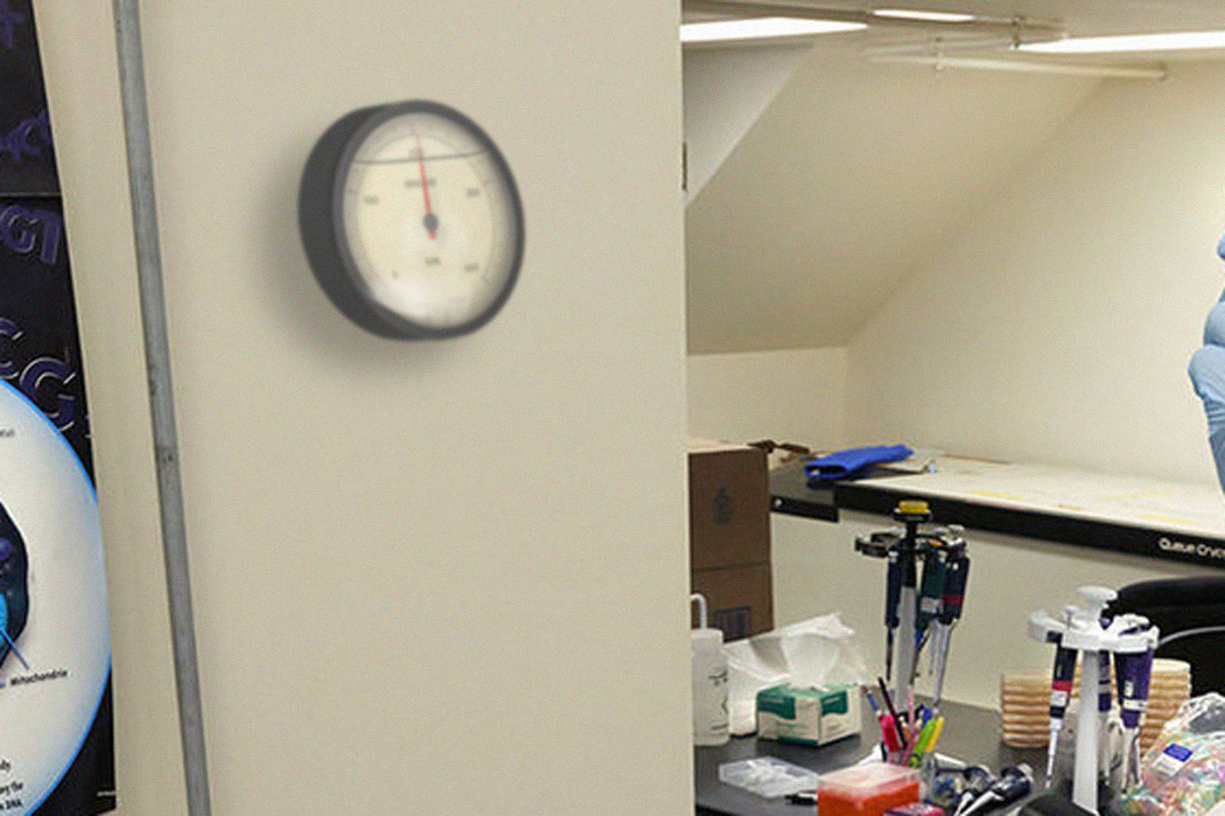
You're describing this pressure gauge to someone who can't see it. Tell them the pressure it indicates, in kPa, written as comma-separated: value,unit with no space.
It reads 200,kPa
